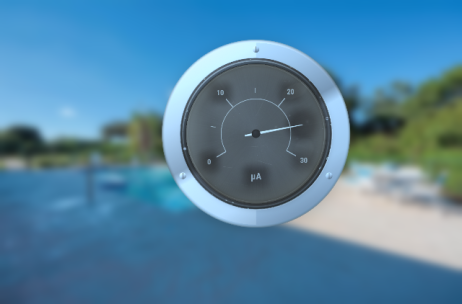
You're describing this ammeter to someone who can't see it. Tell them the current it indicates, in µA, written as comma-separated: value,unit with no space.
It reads 25,µA
